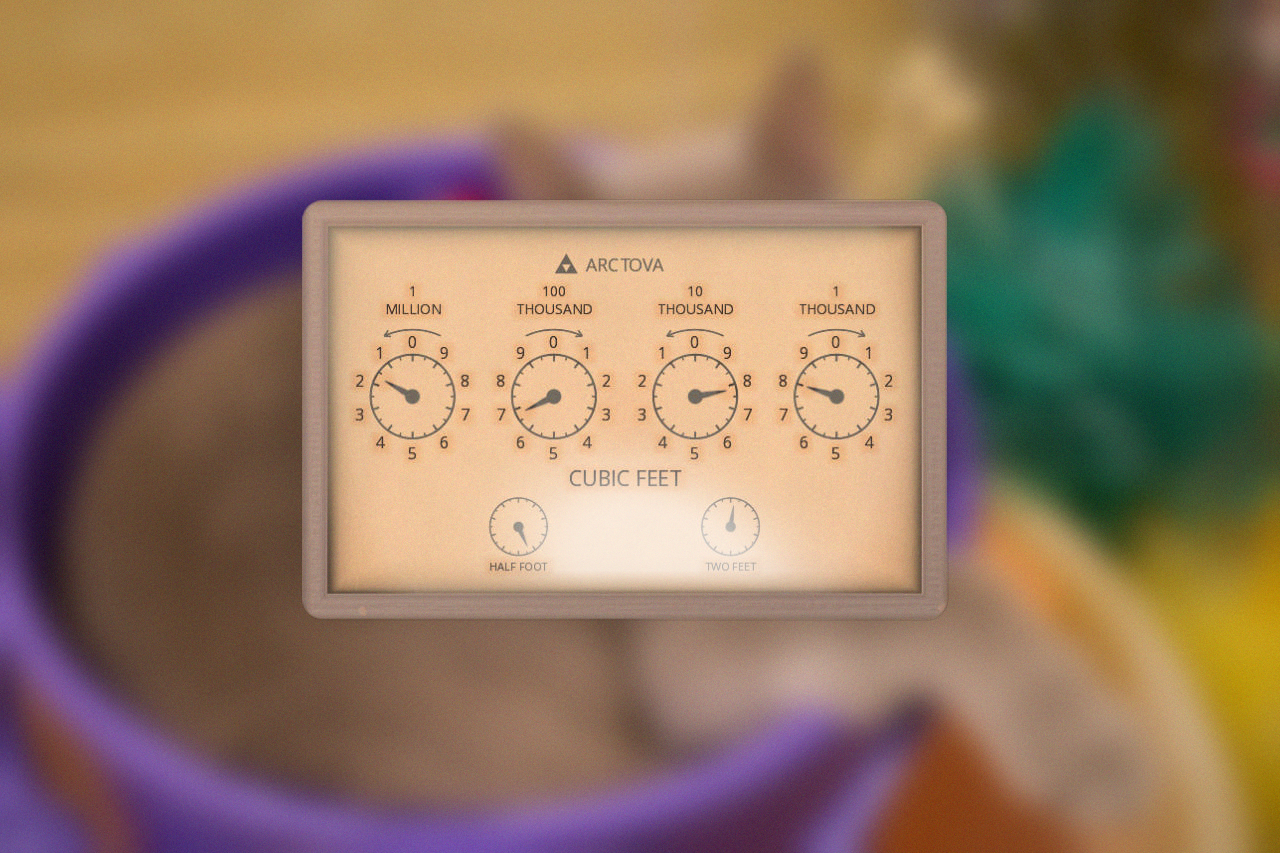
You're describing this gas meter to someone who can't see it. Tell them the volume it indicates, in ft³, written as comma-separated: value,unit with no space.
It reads 167800,ft³
